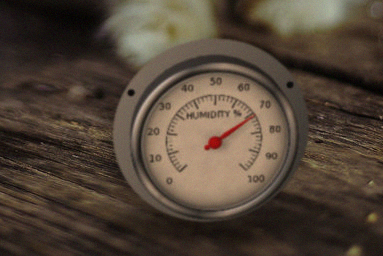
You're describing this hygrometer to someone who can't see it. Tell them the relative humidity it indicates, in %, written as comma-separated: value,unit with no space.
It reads 70,%
